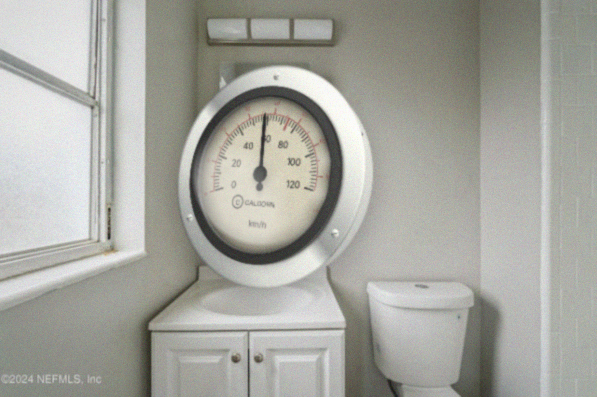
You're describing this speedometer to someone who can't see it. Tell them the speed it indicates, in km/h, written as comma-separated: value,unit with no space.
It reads 60,km/h
